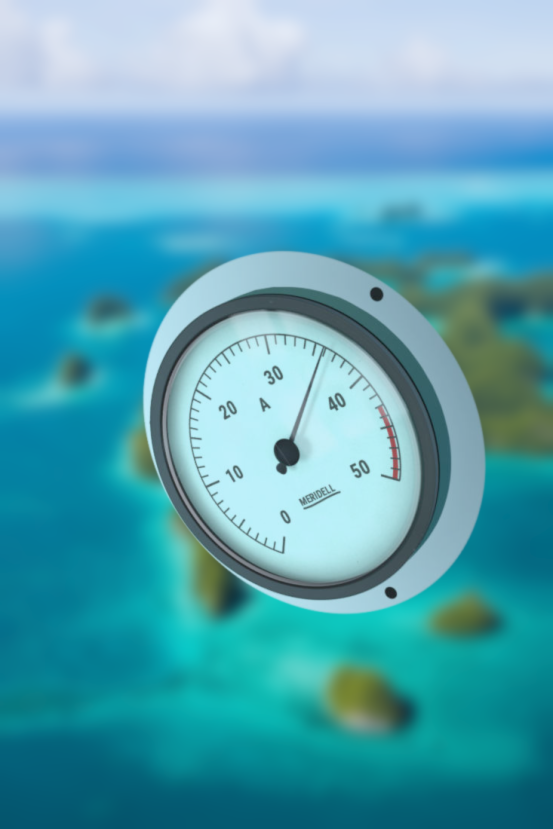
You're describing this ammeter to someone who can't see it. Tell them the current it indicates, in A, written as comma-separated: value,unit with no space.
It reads 36,A
